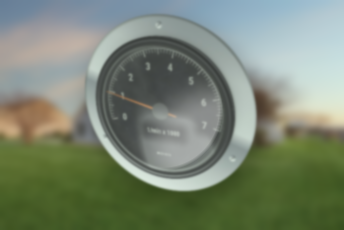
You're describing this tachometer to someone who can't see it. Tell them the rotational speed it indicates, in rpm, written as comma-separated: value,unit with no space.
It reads 1000,rpm
